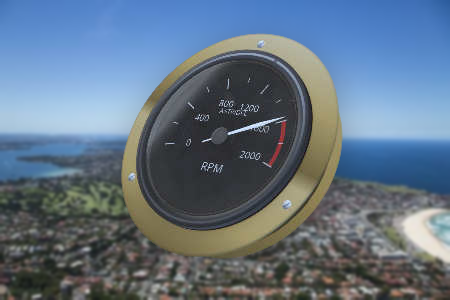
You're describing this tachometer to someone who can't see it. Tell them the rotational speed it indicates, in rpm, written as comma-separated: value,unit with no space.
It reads 1600,rpm
